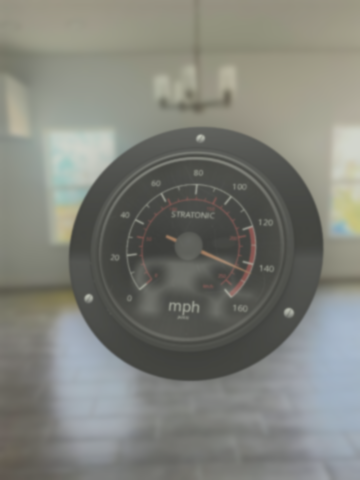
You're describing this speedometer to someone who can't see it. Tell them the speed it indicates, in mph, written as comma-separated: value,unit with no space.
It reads 145,mph
